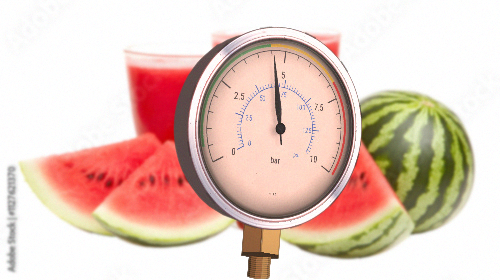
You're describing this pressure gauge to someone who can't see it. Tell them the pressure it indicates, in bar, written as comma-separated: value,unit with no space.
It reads 4.5,bar
